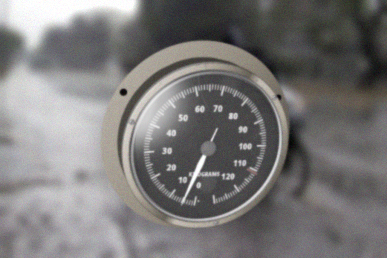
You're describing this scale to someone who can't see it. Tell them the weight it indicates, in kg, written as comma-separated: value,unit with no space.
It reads 5,kg
